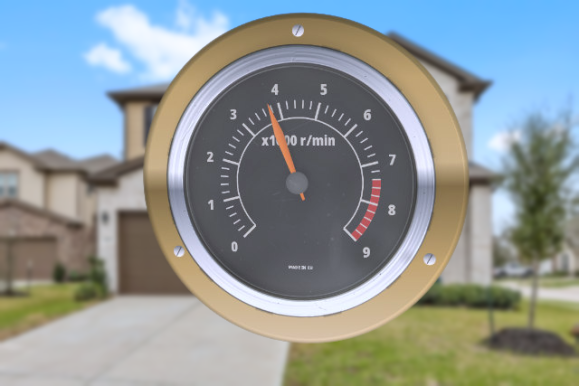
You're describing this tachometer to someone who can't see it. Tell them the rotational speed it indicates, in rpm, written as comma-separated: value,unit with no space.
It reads 3800,rpm
